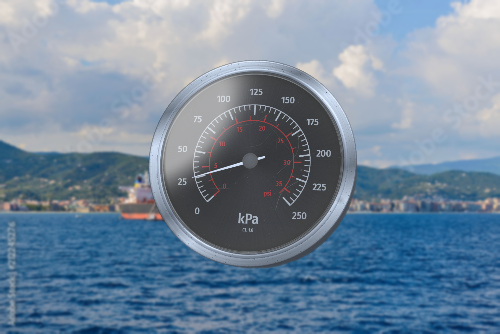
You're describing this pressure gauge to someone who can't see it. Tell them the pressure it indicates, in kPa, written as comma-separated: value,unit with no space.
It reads 25,kPa
